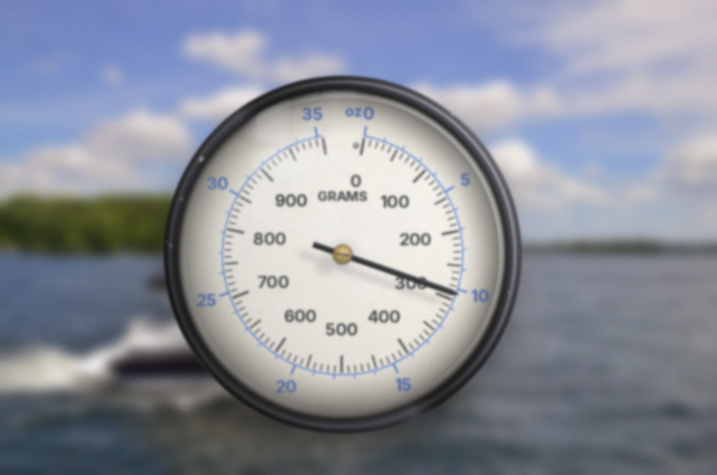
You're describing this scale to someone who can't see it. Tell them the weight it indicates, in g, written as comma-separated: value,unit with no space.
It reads 290,g
